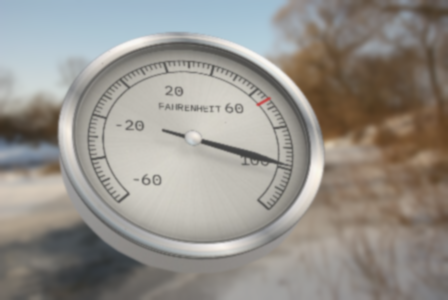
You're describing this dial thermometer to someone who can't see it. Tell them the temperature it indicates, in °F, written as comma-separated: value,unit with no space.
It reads 100,°F
